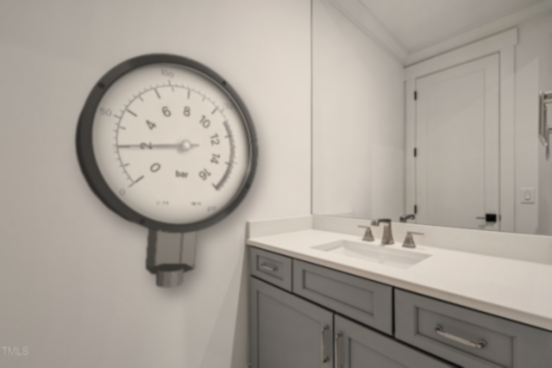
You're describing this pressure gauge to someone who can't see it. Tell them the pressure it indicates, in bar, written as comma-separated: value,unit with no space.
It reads 2,bar
